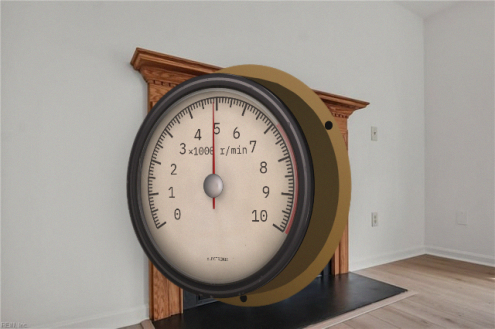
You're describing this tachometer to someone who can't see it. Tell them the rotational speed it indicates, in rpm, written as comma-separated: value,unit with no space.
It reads 5000,rpm
